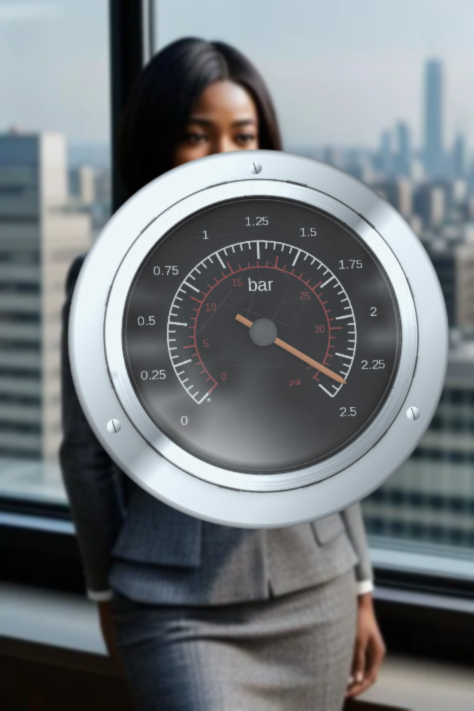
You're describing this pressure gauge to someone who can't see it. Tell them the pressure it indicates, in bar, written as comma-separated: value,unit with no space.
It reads 2.4,bar
